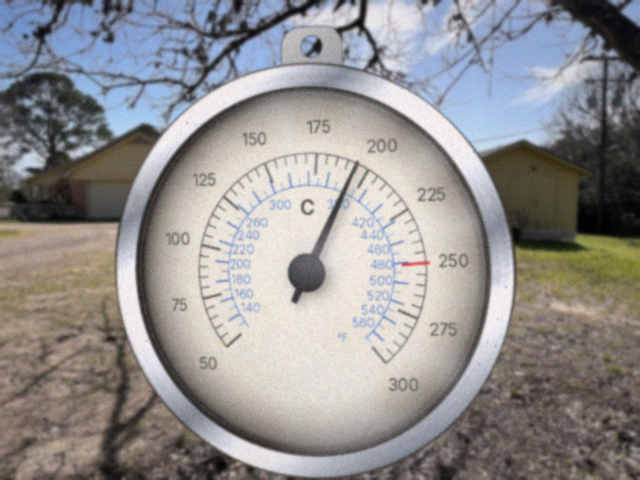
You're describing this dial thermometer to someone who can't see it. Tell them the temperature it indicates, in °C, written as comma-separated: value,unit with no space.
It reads 195,°C
